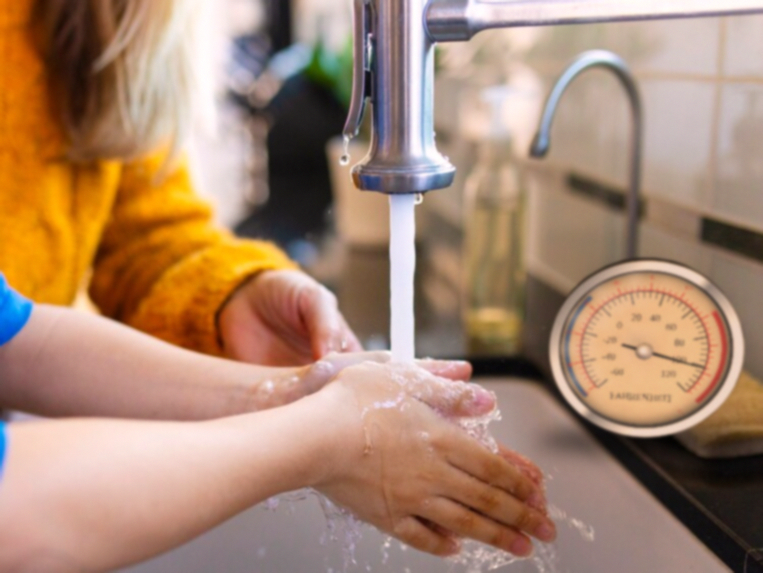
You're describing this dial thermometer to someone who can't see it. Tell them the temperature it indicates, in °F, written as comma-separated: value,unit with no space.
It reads 100,°F
